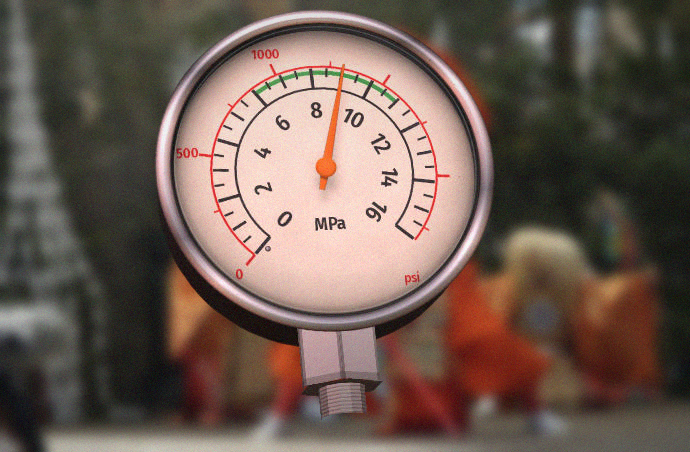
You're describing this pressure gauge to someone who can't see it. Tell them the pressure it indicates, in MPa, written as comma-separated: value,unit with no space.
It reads 9,MPa
